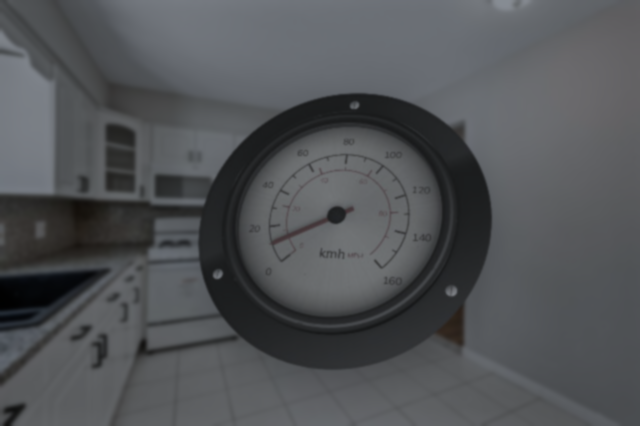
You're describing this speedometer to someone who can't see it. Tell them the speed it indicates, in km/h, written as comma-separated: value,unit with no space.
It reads 10,km/h
